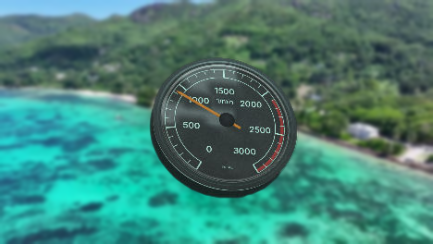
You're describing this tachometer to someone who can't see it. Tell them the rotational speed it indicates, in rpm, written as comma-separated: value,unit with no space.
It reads 900,rpm
